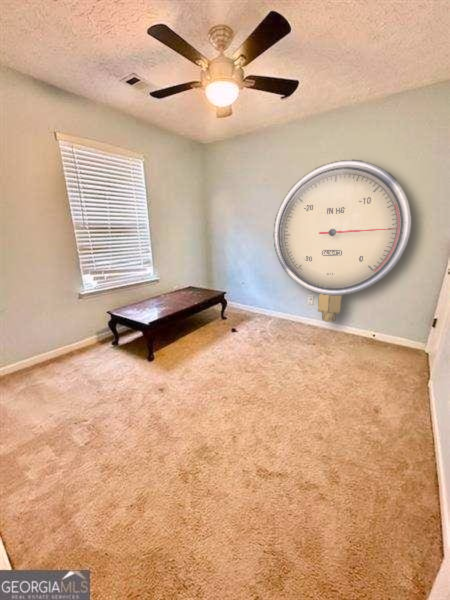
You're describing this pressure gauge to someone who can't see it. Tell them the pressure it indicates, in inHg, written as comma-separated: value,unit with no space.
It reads -5,inHg
